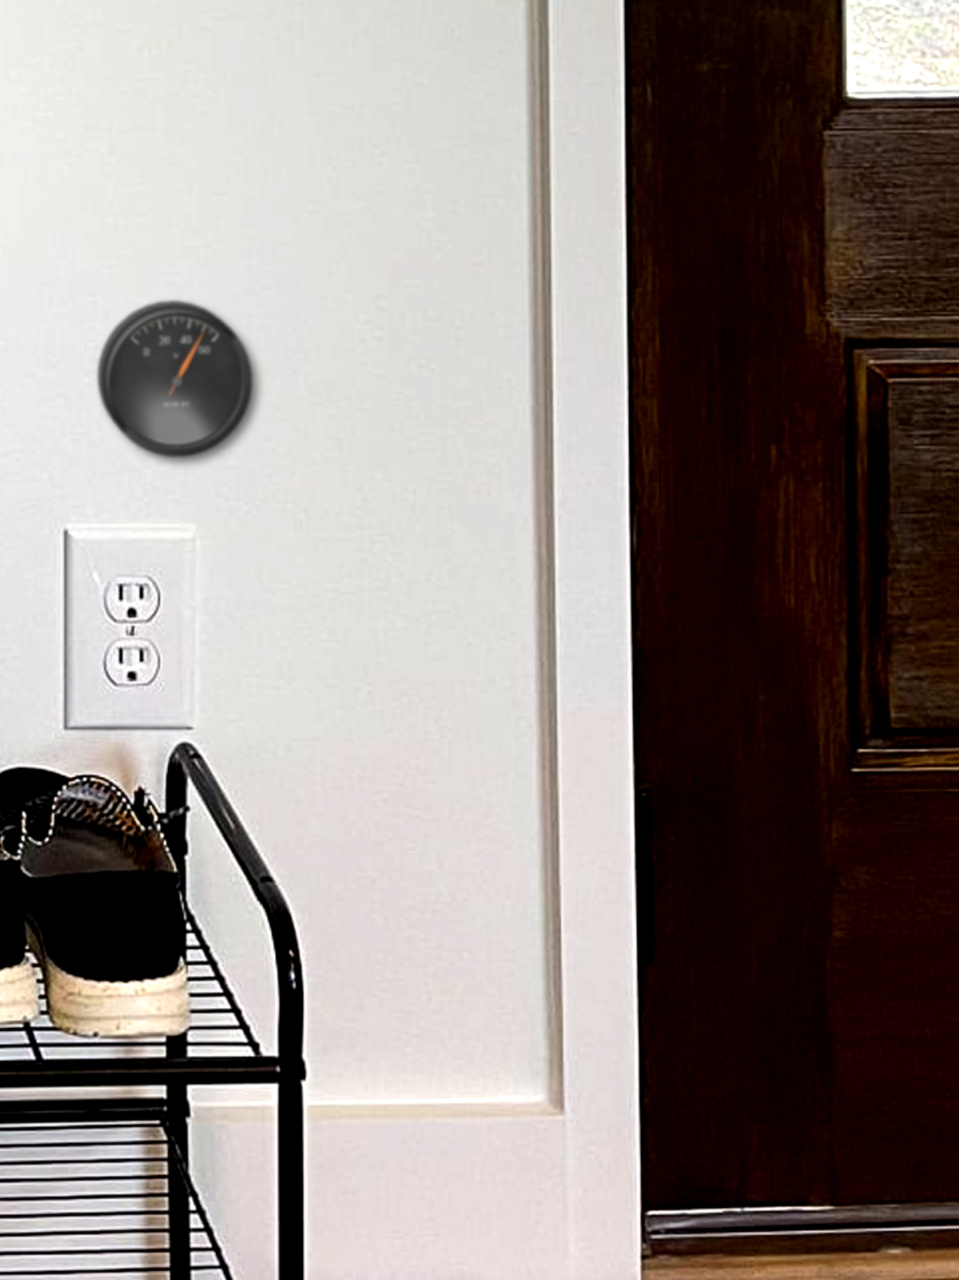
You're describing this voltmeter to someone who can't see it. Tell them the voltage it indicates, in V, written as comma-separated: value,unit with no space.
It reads 50,V
